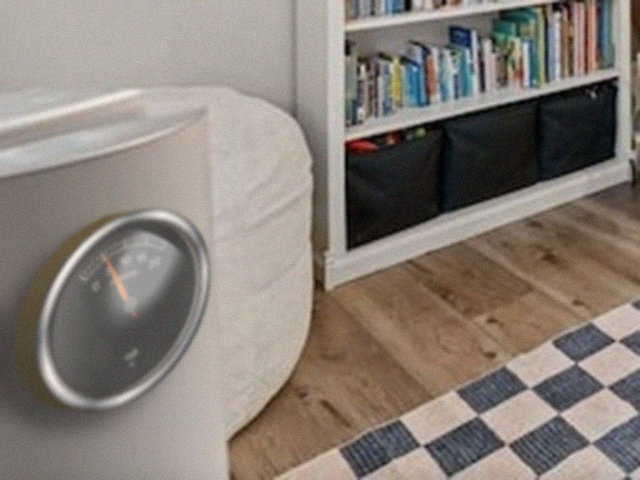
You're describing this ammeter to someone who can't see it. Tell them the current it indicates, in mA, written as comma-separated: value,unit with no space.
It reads 5,mA
